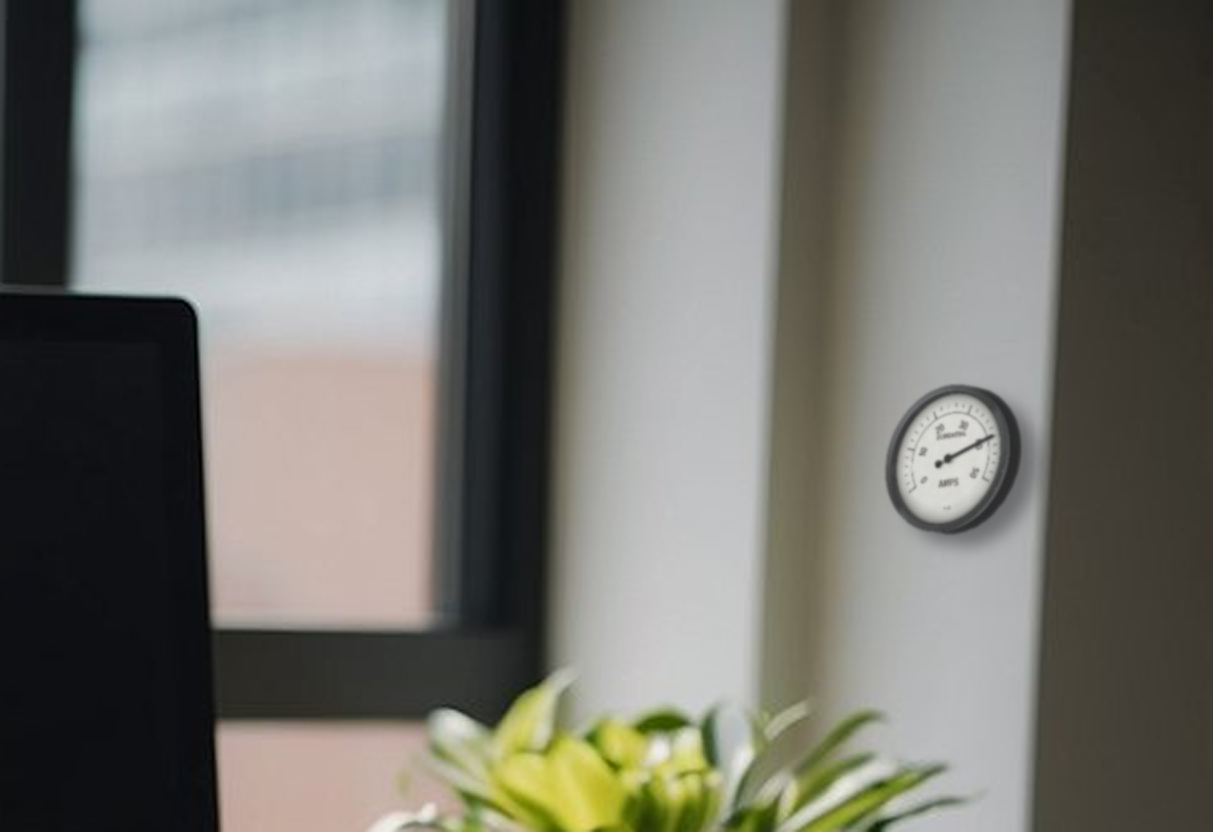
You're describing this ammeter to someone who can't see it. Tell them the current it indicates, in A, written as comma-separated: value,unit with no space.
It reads 40,A
